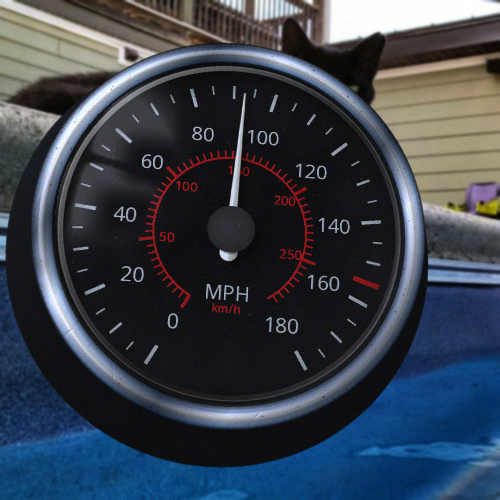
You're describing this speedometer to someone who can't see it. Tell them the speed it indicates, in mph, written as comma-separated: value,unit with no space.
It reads 92.5,mph
